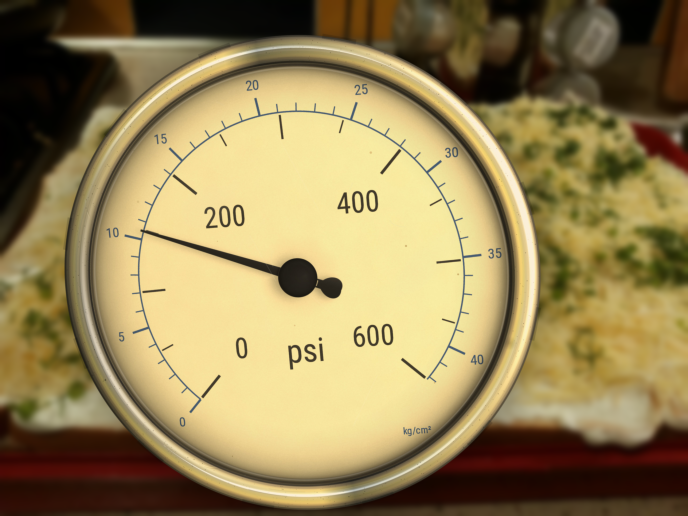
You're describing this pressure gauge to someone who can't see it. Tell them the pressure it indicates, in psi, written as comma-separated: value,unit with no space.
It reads 150,psi
